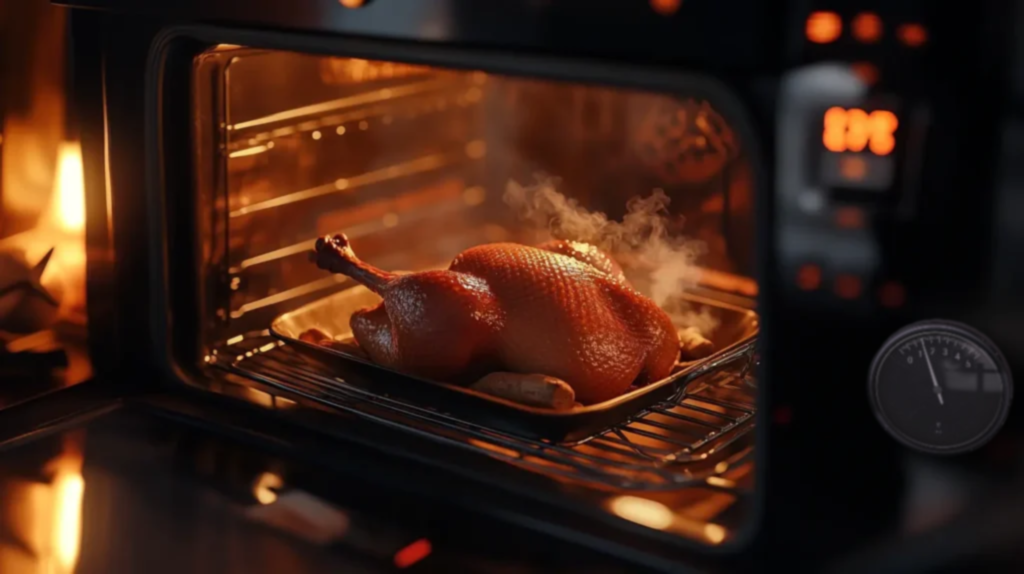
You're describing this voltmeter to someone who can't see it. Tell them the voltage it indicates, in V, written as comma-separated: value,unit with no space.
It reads 1.5,V
